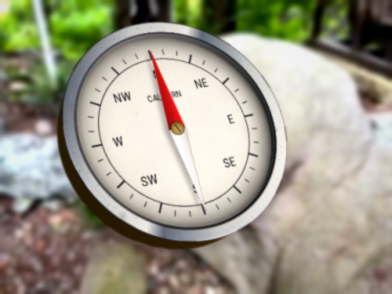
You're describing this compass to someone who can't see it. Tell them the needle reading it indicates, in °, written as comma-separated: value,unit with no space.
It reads 0,°
